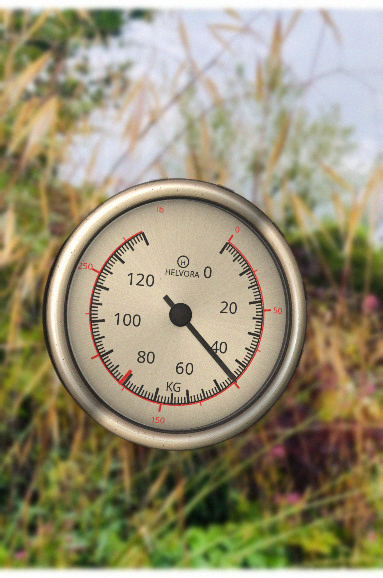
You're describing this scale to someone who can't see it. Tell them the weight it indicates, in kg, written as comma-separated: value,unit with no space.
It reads 45,kg
